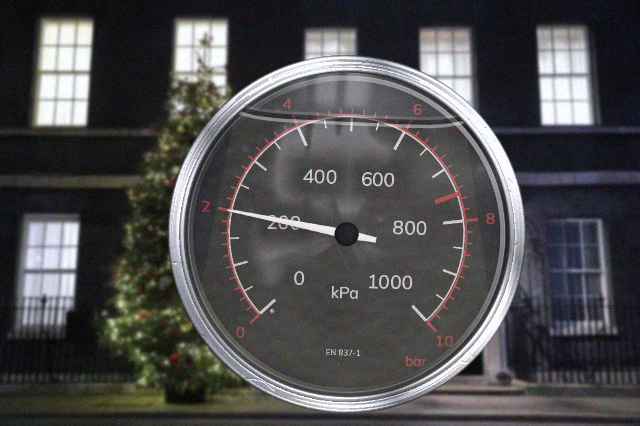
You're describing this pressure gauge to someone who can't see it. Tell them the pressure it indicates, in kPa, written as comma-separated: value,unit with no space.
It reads 200,kPa
